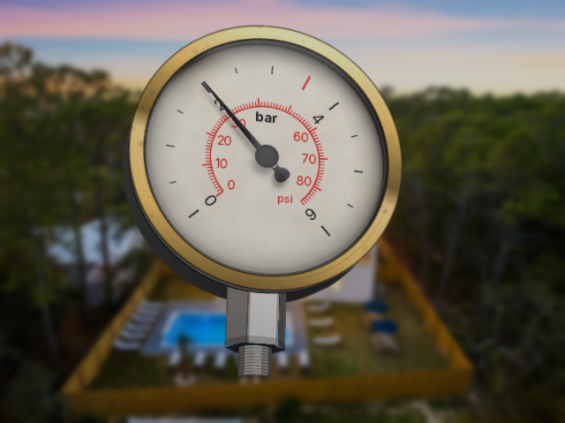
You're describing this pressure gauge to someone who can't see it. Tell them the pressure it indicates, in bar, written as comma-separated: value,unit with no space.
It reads 2,bar
